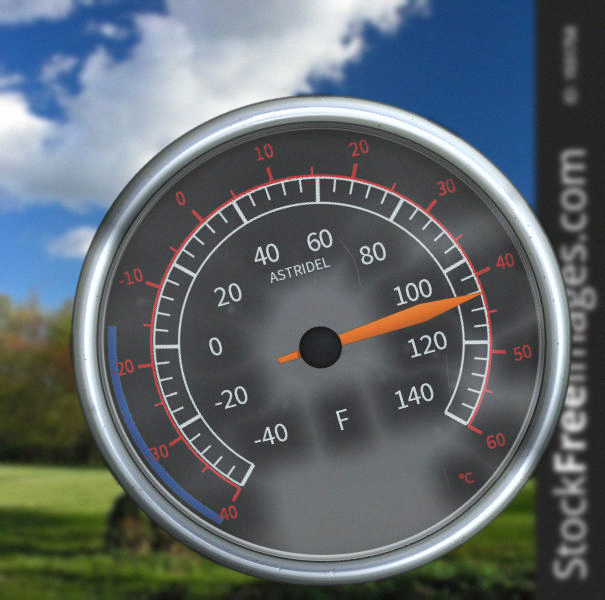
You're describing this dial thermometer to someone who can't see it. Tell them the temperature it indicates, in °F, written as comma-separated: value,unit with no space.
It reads 108,°F
